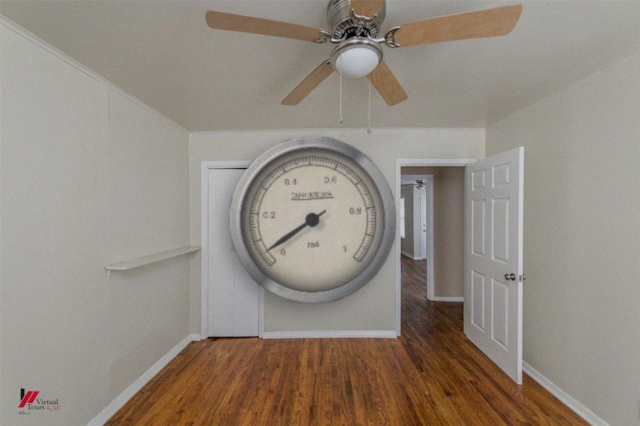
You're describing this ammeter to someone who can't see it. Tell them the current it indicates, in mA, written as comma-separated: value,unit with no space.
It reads 0.05,mA
